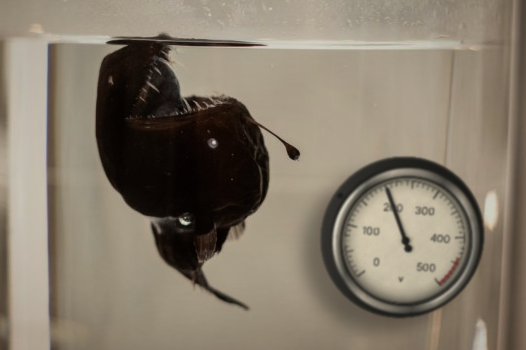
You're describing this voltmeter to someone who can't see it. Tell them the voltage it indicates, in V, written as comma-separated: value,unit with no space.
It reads 200,V
